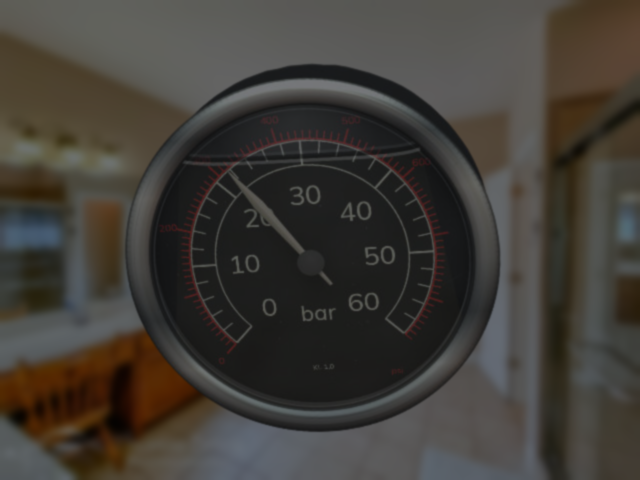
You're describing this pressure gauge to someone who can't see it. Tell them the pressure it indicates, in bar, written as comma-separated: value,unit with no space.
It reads 22,bar
